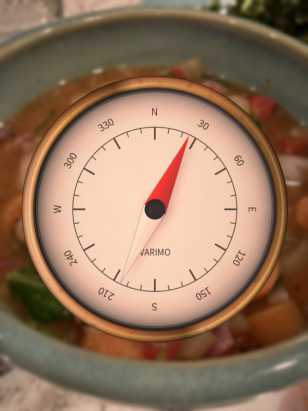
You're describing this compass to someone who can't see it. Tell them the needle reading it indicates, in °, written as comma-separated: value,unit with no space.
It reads 25,°
